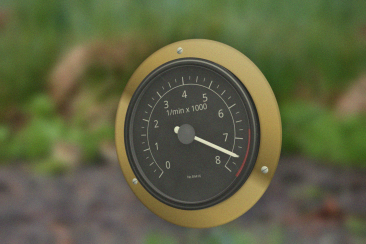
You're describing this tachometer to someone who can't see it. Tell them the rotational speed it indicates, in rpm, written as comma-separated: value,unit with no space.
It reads 7500,rpm
